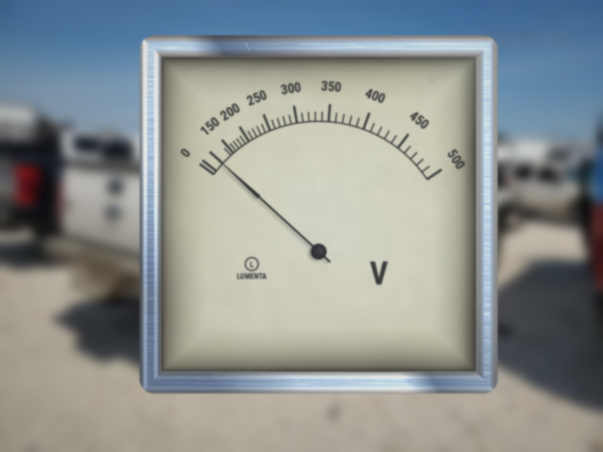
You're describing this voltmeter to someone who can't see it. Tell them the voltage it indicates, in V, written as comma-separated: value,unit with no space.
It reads 100,V
